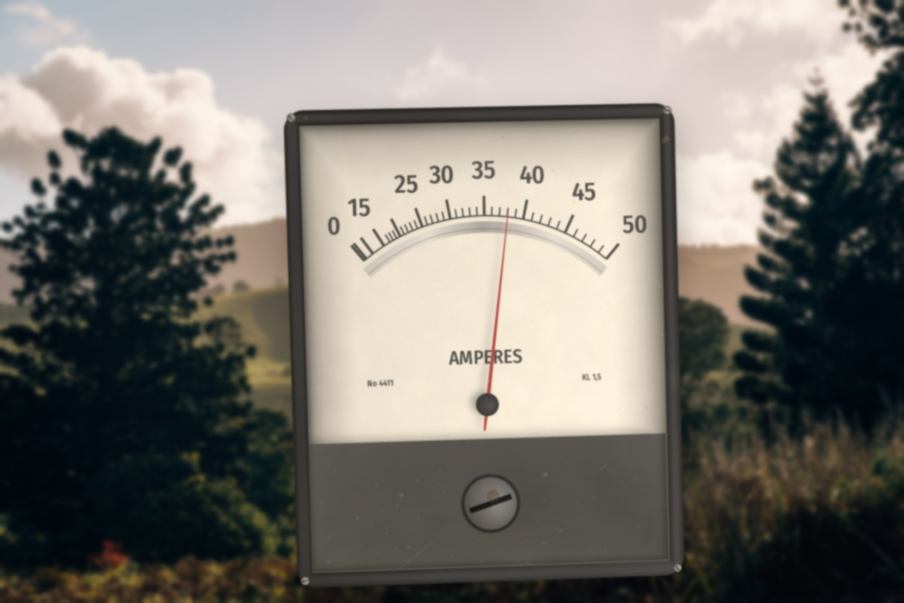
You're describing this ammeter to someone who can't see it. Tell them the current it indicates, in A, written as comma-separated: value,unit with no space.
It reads 38,A
